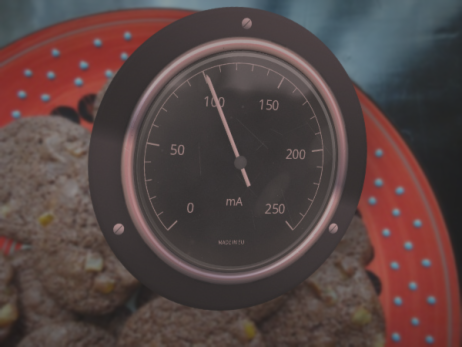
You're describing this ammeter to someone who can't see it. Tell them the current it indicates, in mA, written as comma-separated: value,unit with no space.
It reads 100,mA
